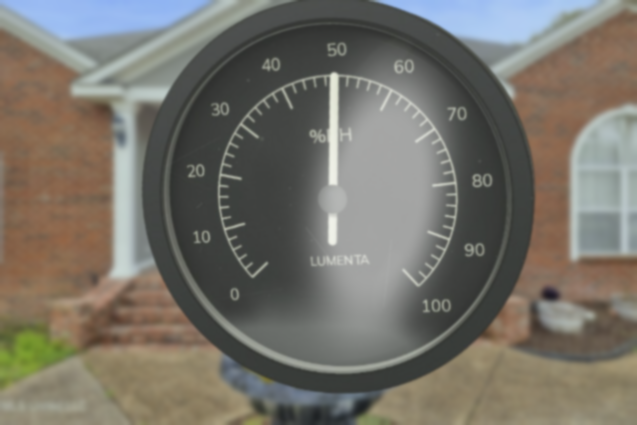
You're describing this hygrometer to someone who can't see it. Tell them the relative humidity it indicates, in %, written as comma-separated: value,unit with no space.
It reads 50,%
